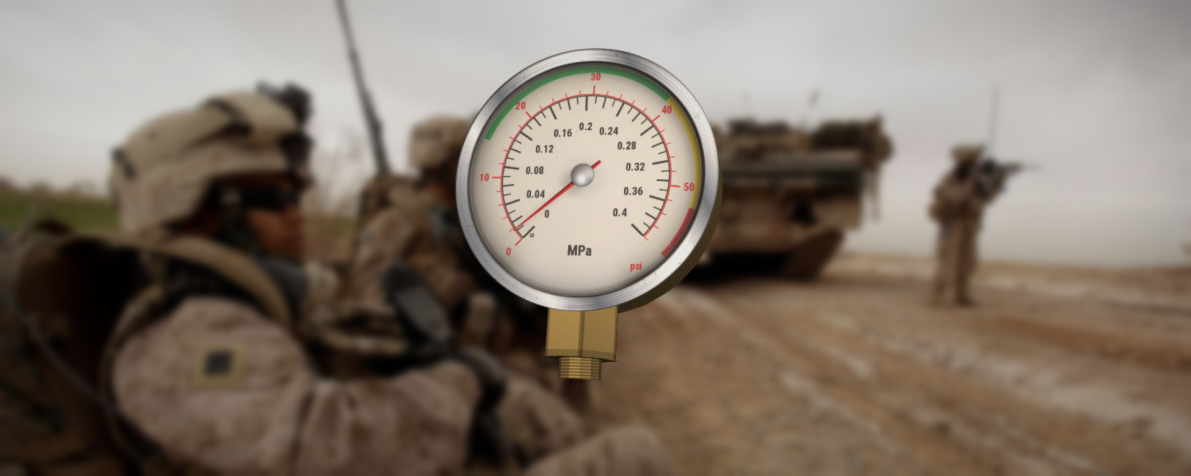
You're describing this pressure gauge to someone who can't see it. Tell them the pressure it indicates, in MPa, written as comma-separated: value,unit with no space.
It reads 0.01,MPa
